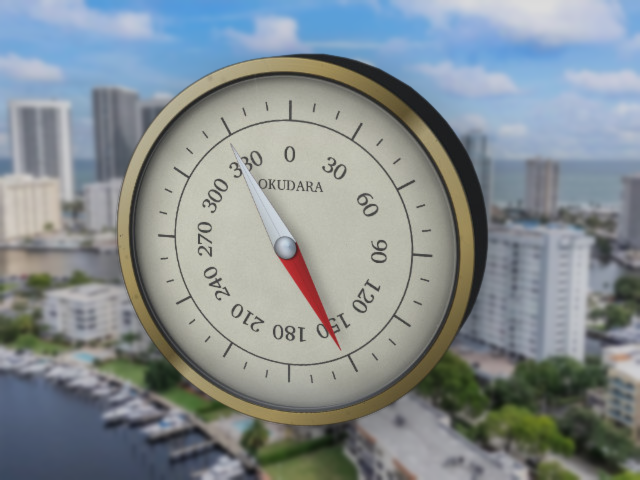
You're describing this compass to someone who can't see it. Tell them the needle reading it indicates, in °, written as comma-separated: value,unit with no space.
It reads 150,°
